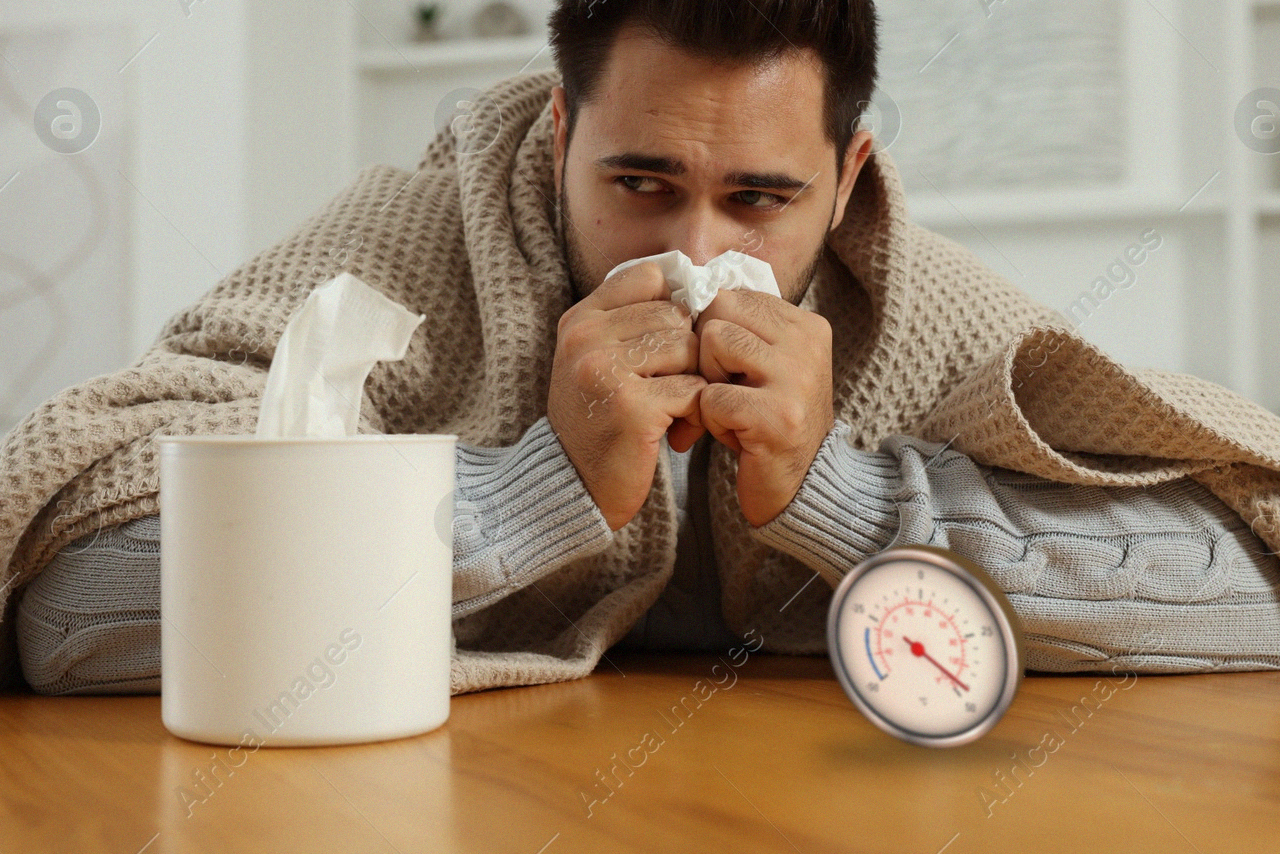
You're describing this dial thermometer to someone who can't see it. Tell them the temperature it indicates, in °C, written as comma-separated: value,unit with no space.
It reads 45,°C
